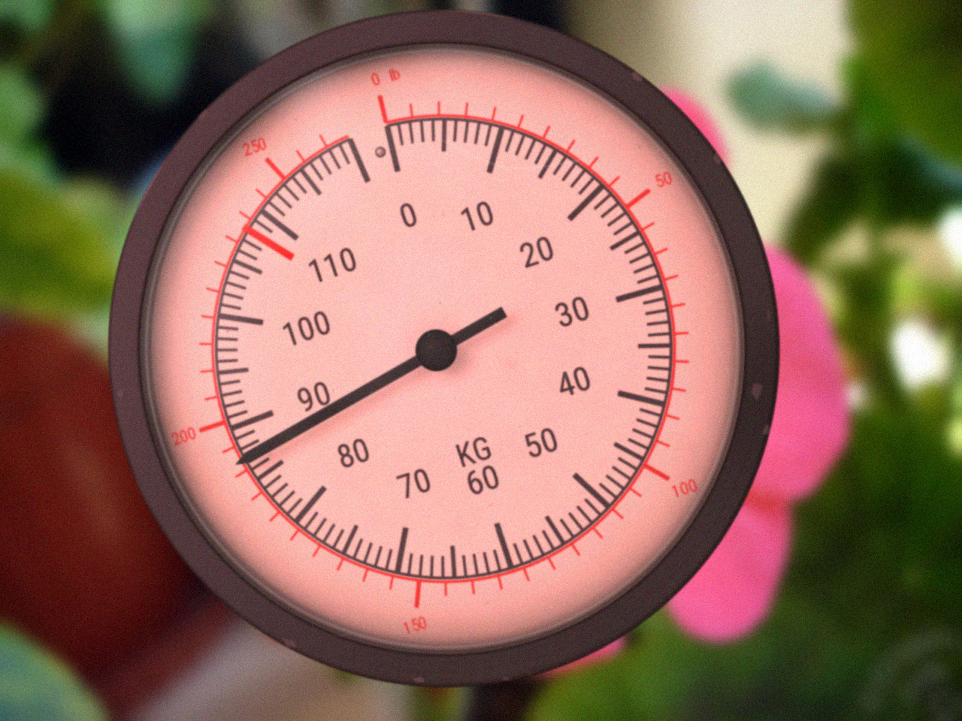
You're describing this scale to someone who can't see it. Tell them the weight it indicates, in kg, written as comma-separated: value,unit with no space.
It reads 87,kg
